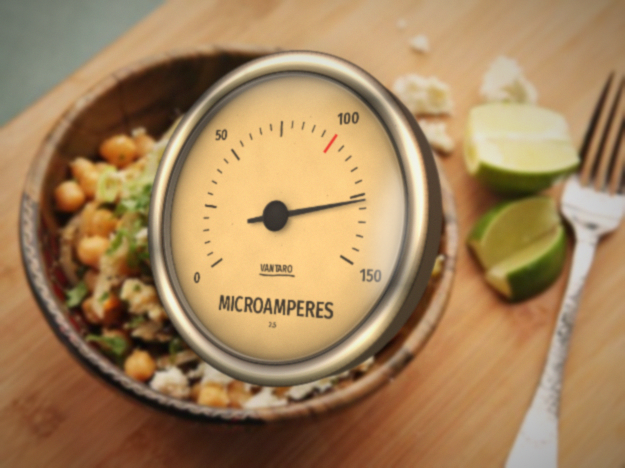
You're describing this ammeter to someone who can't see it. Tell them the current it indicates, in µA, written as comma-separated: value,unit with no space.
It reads 127.5,µA
